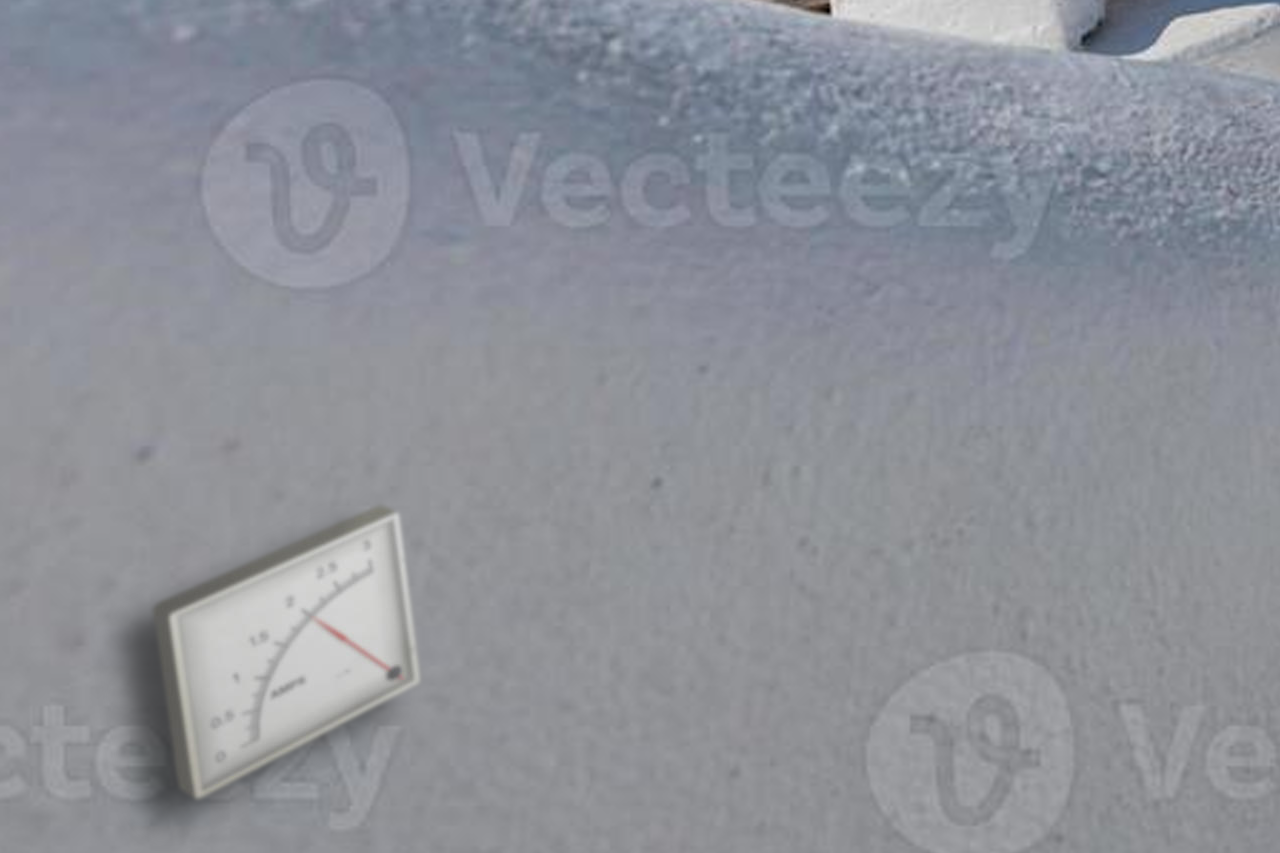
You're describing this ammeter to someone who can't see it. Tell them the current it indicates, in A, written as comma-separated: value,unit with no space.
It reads 2,A
